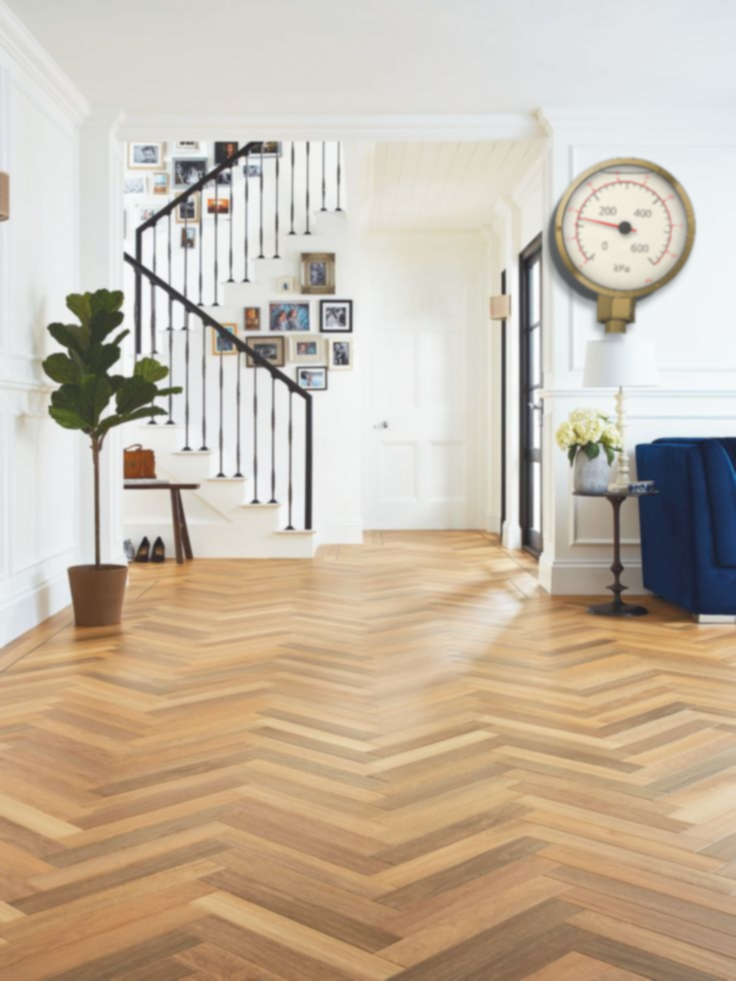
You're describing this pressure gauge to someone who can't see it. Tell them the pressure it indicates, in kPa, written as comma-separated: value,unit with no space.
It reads 120,kPa
